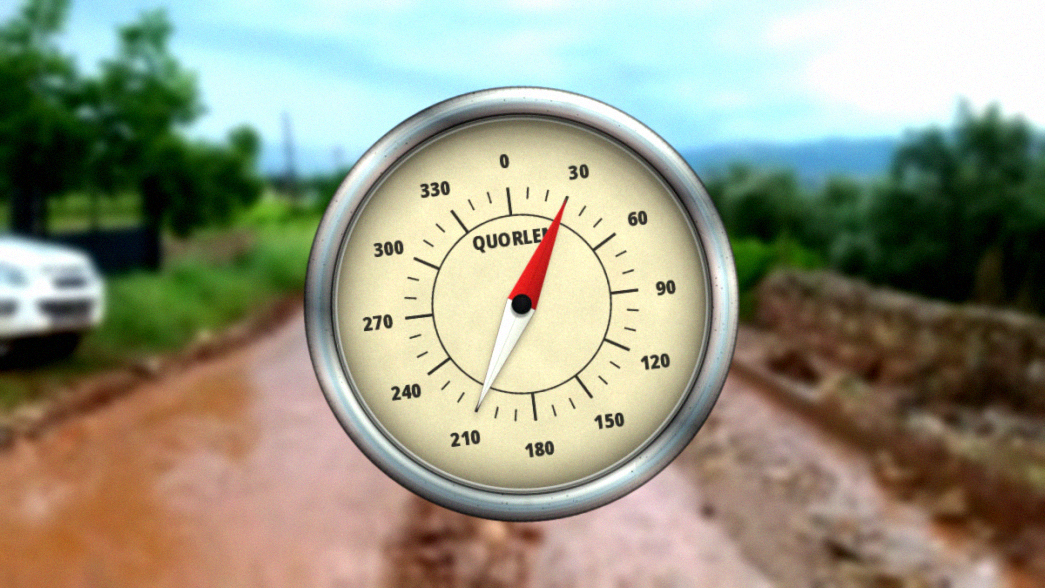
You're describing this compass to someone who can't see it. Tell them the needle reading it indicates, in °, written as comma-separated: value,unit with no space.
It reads 30,°
